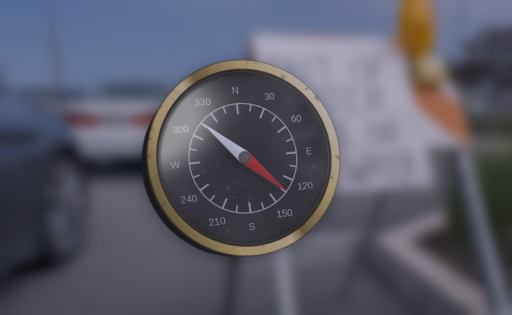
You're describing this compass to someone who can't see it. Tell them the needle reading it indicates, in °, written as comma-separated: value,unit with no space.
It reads 135,°
